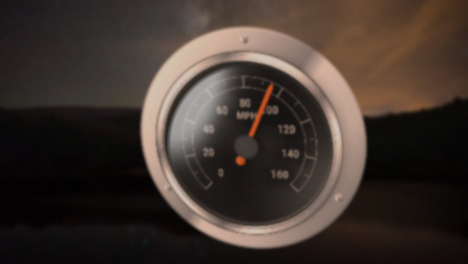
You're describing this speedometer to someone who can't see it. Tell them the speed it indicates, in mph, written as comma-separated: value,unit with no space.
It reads 95,mph
